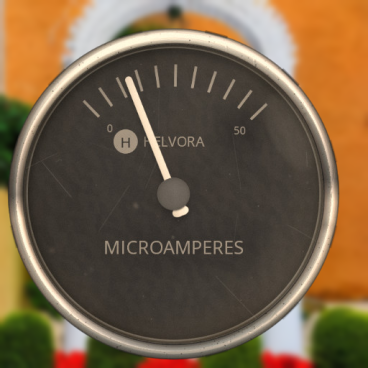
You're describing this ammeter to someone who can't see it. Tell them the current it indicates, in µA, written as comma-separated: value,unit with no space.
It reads 12.5,µA
